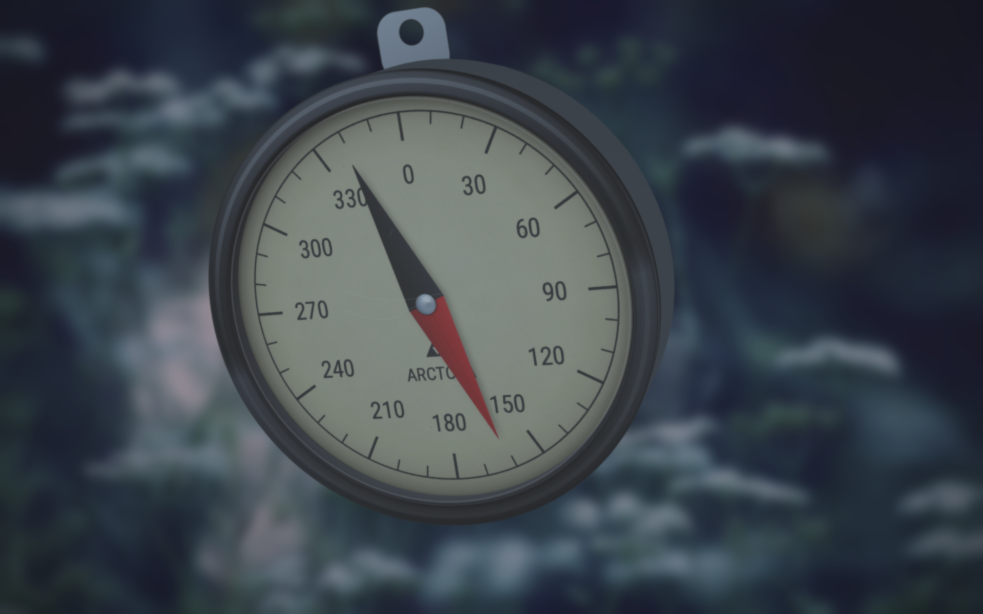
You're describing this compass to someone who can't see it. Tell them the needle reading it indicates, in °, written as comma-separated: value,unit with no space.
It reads 160,°
